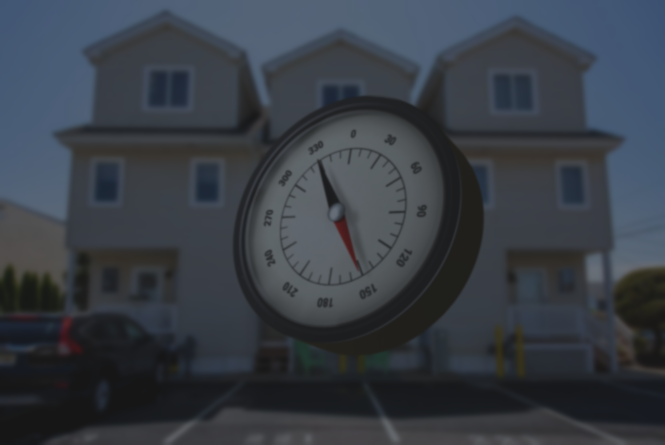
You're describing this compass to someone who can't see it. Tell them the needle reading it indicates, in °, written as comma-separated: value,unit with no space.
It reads 150,°
